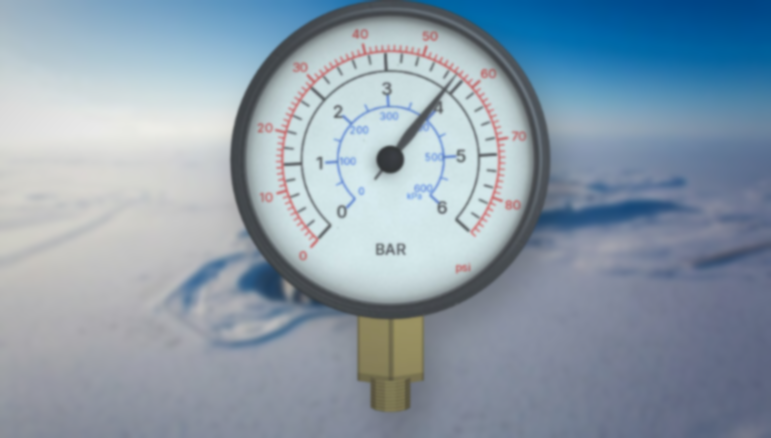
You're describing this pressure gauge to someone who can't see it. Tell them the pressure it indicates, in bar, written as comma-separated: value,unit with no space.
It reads 3.9,bar
